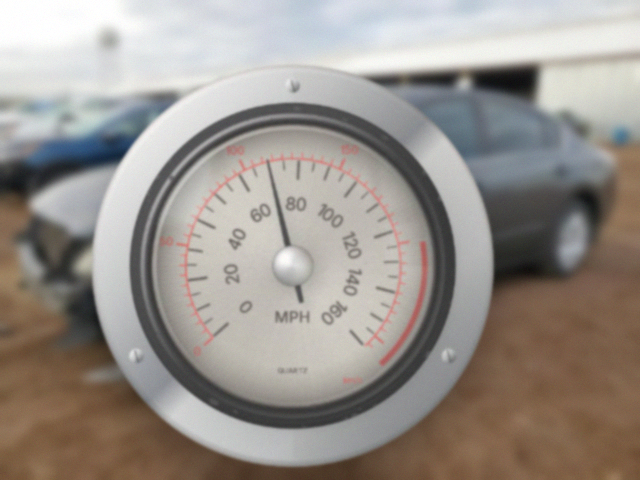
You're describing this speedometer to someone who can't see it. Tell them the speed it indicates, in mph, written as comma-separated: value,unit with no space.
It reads 70,mph
